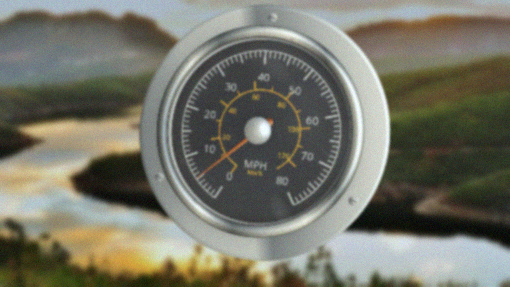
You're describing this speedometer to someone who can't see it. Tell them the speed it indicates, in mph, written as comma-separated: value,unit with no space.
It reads 5,mph
